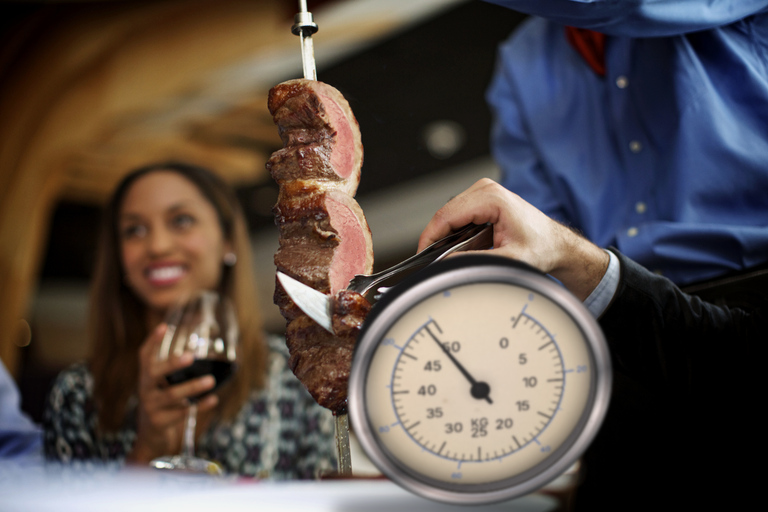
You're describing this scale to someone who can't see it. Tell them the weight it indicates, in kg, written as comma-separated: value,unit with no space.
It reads 49,kg
